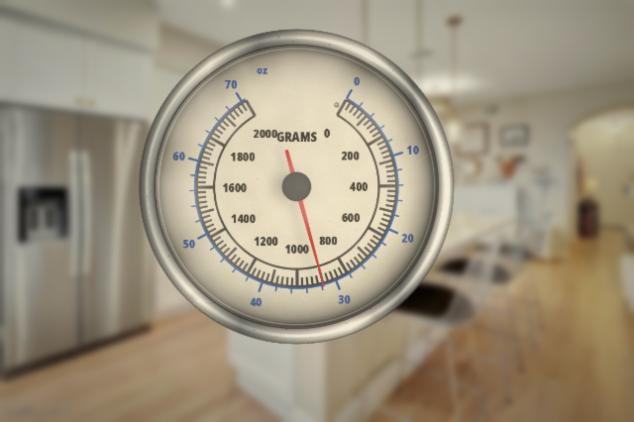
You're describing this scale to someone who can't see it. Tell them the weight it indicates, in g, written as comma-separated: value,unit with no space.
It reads 900,g
